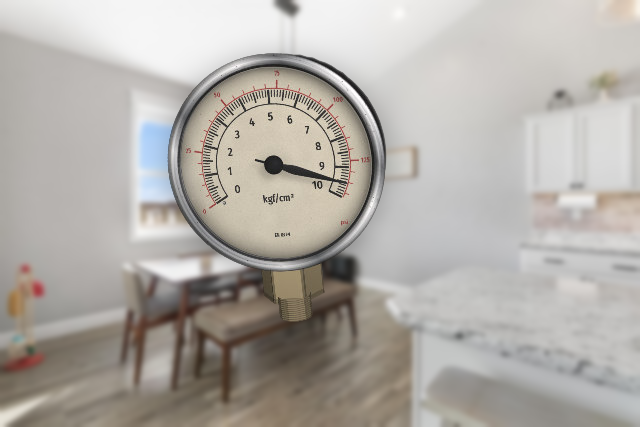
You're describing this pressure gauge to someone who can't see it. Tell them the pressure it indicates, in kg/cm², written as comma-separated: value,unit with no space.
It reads 9.5,kg/cm²
